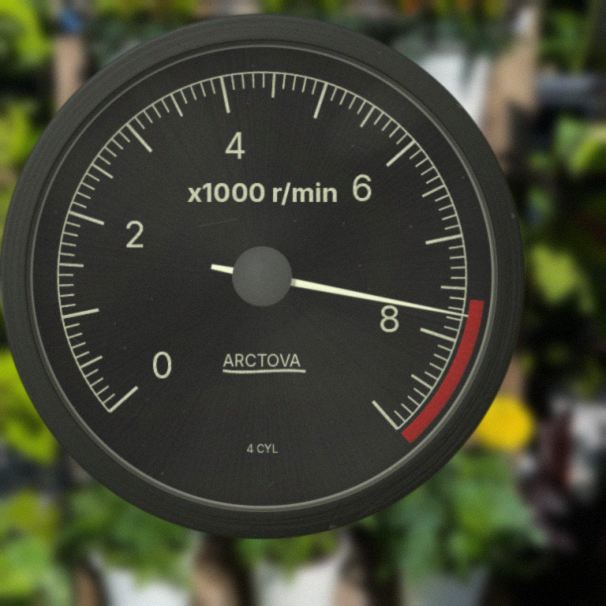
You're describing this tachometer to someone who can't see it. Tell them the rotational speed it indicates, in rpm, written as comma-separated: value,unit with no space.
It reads 7750,rpm
